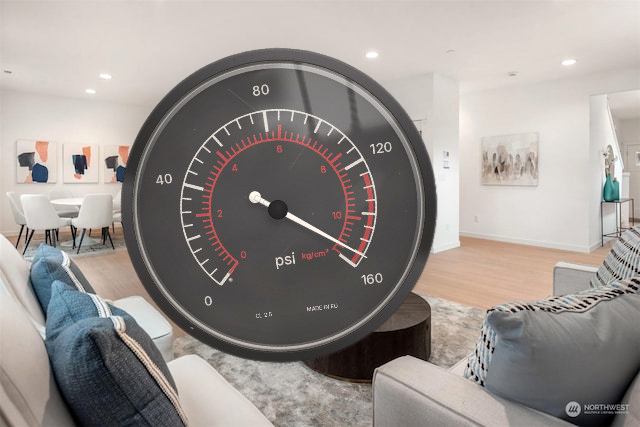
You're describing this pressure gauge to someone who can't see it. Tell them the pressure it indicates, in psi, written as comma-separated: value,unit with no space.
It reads 155,psi
